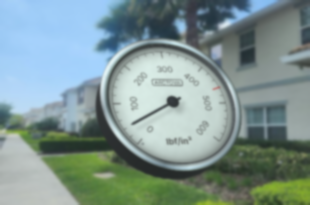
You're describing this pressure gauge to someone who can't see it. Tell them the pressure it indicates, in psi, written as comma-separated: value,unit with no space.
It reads 40,psi
